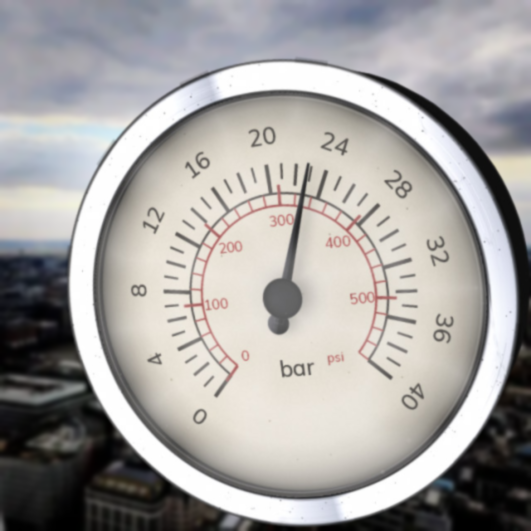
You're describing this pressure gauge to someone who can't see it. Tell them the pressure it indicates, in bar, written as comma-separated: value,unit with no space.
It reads 23,bar
